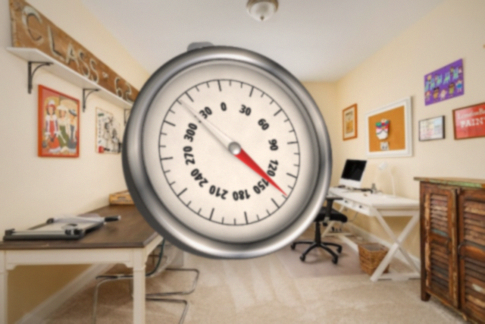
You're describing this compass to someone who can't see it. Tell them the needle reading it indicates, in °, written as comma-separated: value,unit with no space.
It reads 140,°
